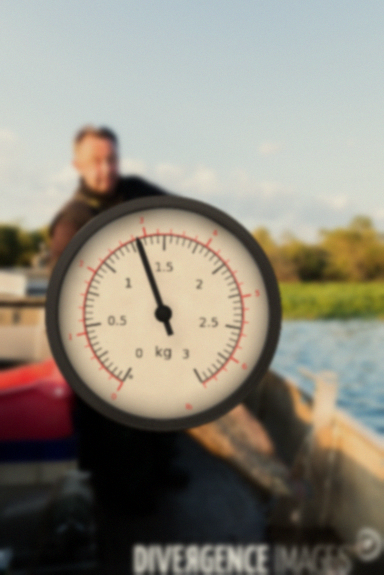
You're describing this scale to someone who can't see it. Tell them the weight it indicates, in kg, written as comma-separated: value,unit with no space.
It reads 1.3,kg
